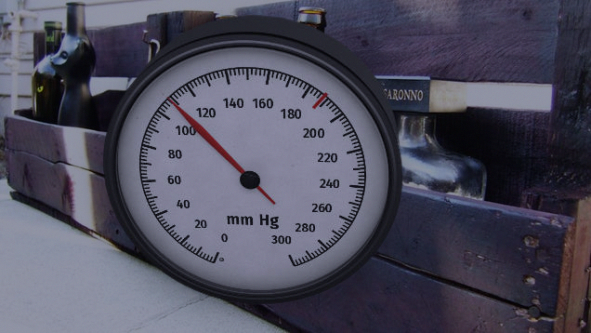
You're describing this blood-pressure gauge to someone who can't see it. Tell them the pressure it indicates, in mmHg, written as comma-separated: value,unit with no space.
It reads 110,mmHg
